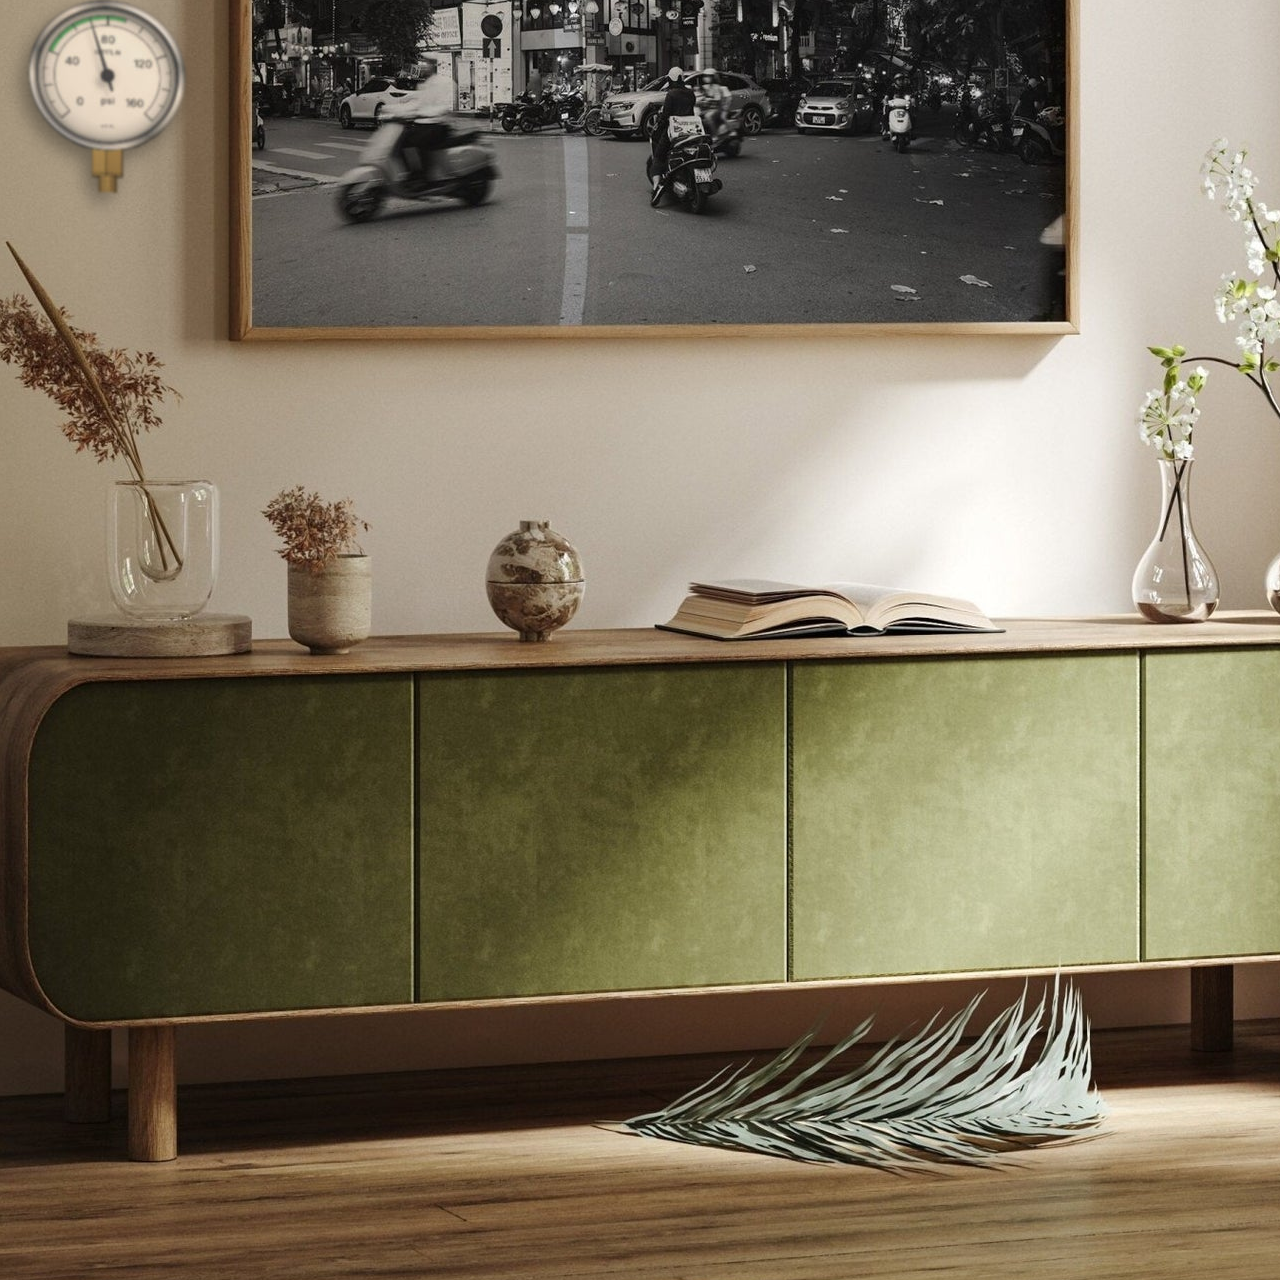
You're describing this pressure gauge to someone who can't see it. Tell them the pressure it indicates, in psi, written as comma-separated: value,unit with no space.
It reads 70,psi
